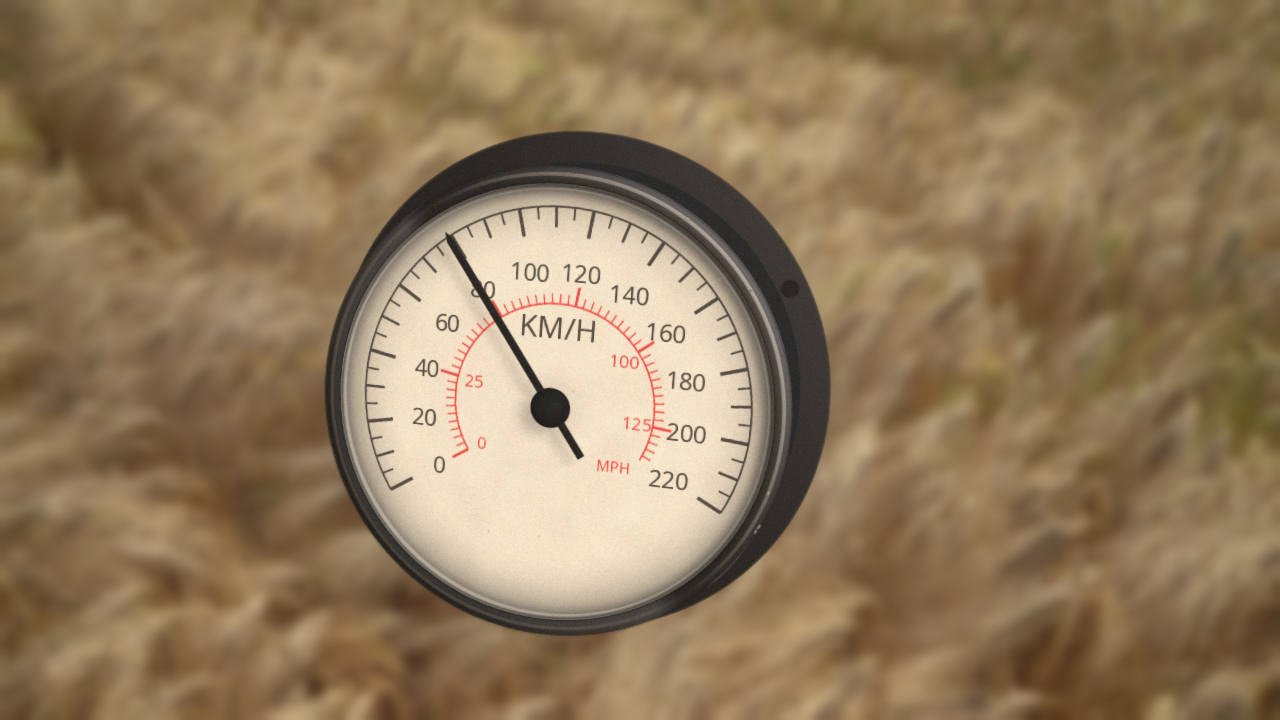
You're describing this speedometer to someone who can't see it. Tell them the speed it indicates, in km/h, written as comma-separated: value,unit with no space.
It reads 80,km/h
